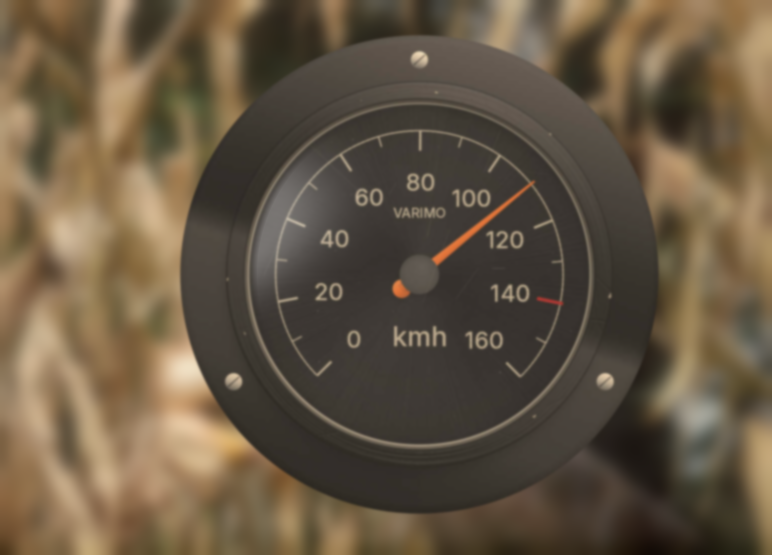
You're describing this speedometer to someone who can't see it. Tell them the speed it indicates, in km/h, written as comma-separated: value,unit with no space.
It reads 110,km/h
